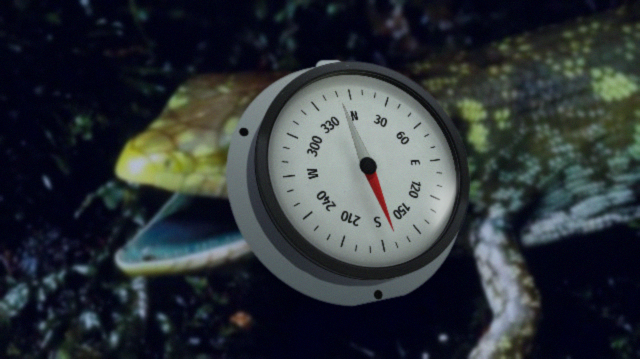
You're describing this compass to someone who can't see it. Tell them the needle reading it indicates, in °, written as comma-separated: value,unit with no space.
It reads 170,°
